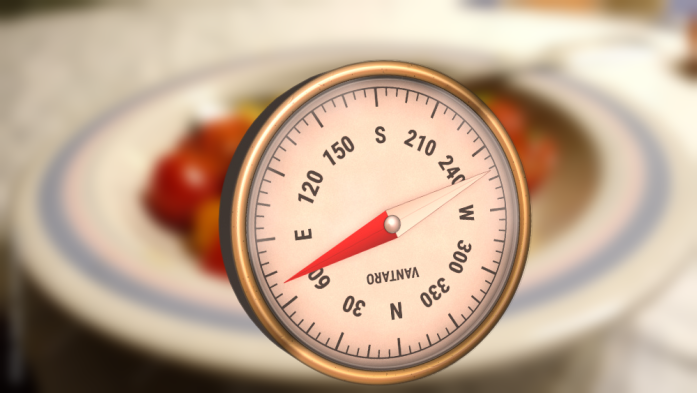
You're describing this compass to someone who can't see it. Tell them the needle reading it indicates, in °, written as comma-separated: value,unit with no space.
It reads 70,°
